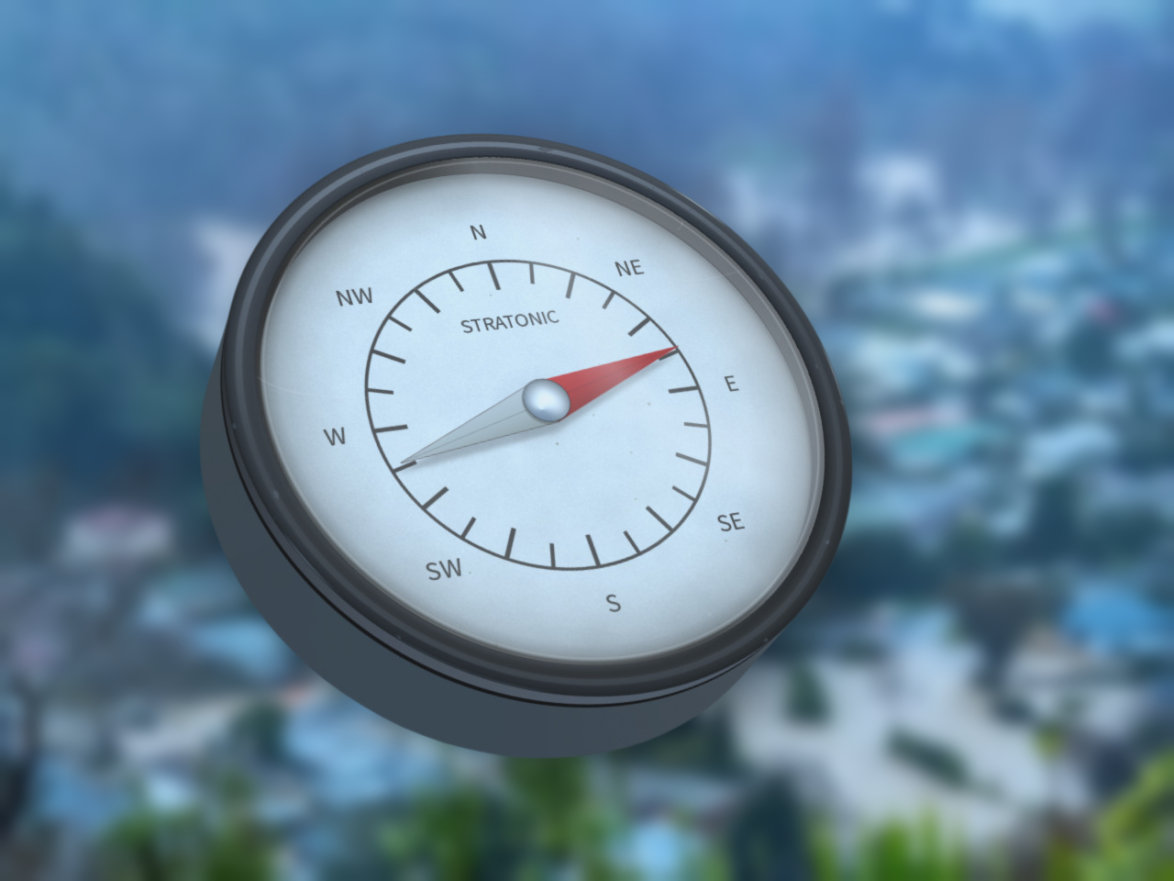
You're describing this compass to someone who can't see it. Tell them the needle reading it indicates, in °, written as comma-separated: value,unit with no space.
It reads 75,°
